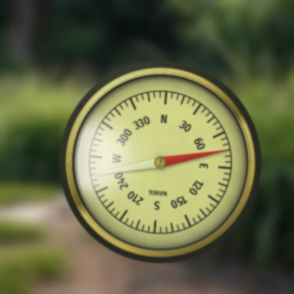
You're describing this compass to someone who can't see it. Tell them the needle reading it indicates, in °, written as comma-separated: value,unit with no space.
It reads 75,°
